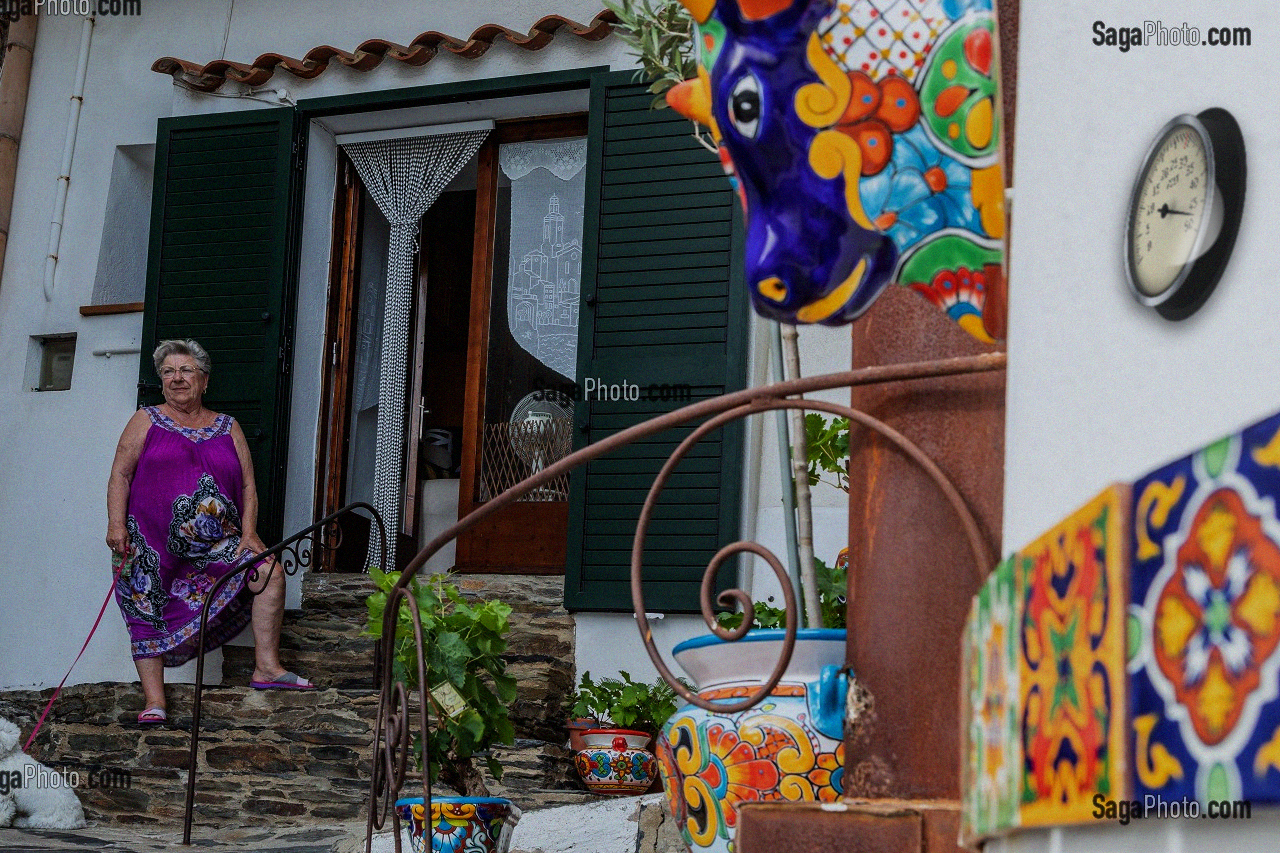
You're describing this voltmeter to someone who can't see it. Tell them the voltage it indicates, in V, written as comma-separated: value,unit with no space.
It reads 47.5,V
